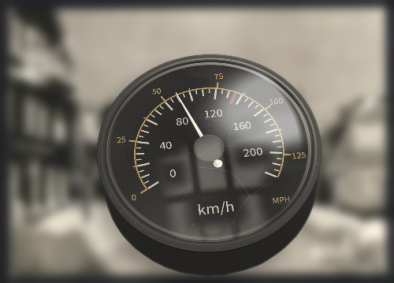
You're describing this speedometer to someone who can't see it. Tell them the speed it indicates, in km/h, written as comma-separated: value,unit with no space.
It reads 90,km/h
